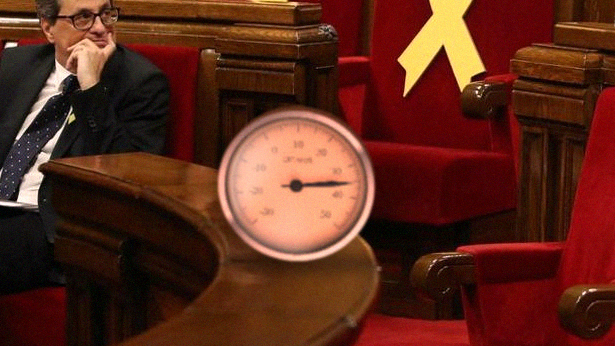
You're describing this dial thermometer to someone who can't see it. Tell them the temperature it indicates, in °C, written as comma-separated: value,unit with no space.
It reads 35,°C
